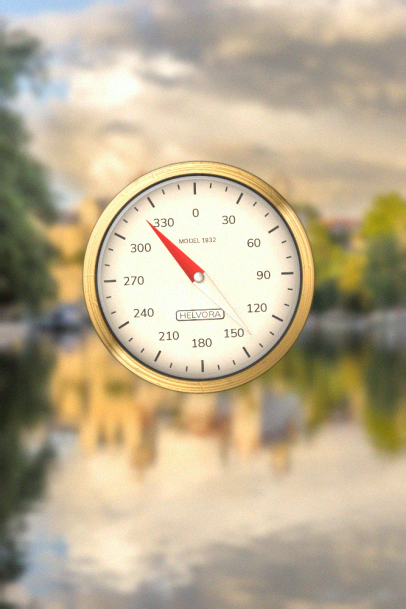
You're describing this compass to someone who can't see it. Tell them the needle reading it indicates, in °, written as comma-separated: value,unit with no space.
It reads 320,°
